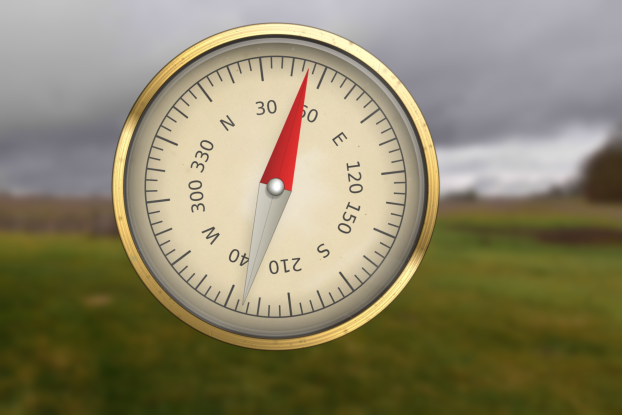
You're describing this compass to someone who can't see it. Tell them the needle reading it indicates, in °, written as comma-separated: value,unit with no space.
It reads 52.5,°
